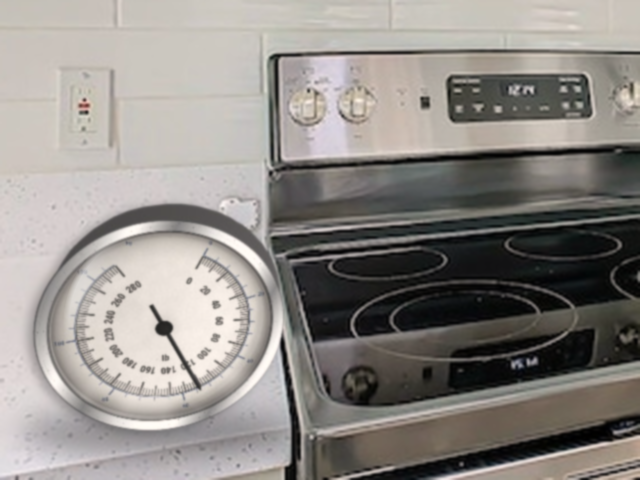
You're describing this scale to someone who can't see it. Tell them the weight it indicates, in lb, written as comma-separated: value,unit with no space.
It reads 120,lb
